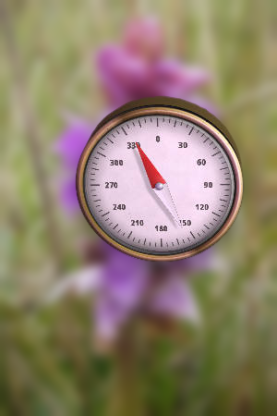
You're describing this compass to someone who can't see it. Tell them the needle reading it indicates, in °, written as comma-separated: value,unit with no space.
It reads 335,°
